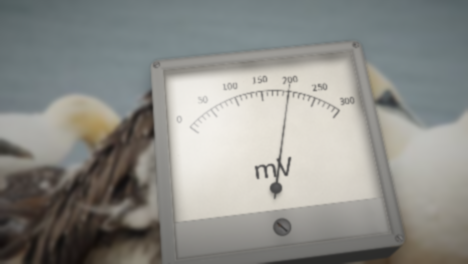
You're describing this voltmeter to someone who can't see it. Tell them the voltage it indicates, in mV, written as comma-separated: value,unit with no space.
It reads 200,mV
